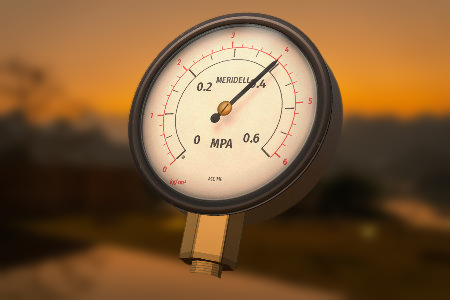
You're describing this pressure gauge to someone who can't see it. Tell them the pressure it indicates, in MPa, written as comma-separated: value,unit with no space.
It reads 0.4,MPa
